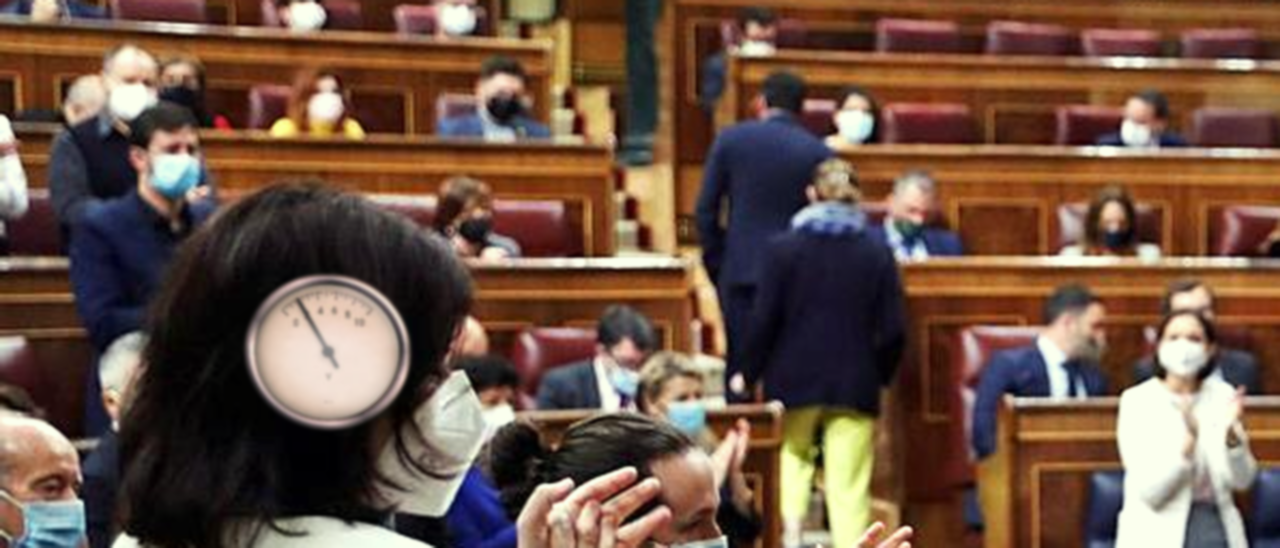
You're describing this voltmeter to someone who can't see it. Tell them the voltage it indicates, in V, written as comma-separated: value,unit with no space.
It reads 2,V
